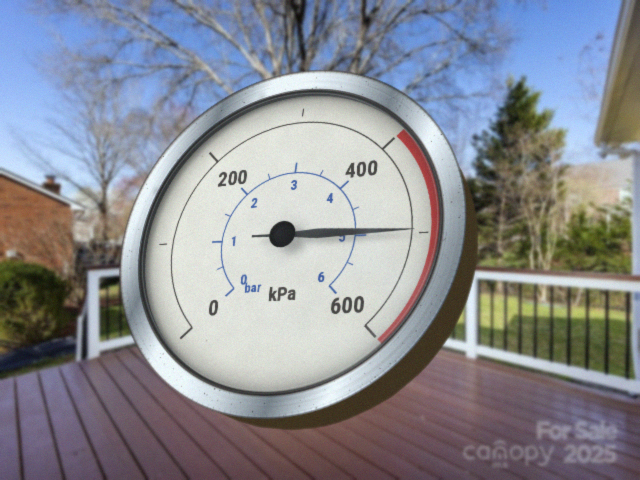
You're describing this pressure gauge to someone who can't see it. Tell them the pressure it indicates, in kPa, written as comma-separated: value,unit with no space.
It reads 500,kPa
